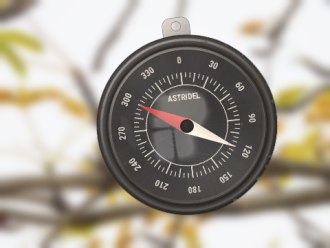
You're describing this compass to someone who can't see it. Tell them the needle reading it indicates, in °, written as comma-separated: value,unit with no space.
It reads 300,°
